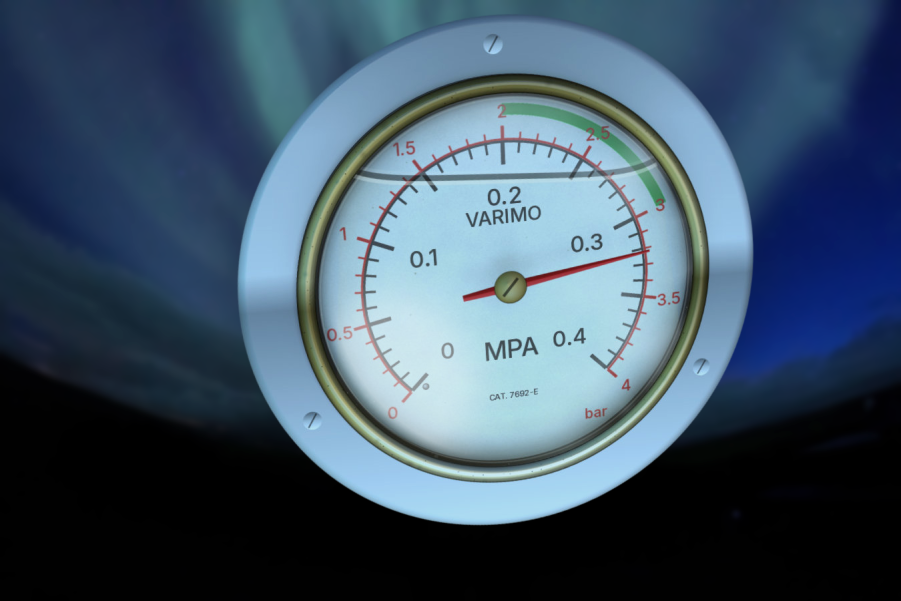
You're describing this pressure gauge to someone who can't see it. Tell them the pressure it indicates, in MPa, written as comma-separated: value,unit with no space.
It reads 0.32,MPa
